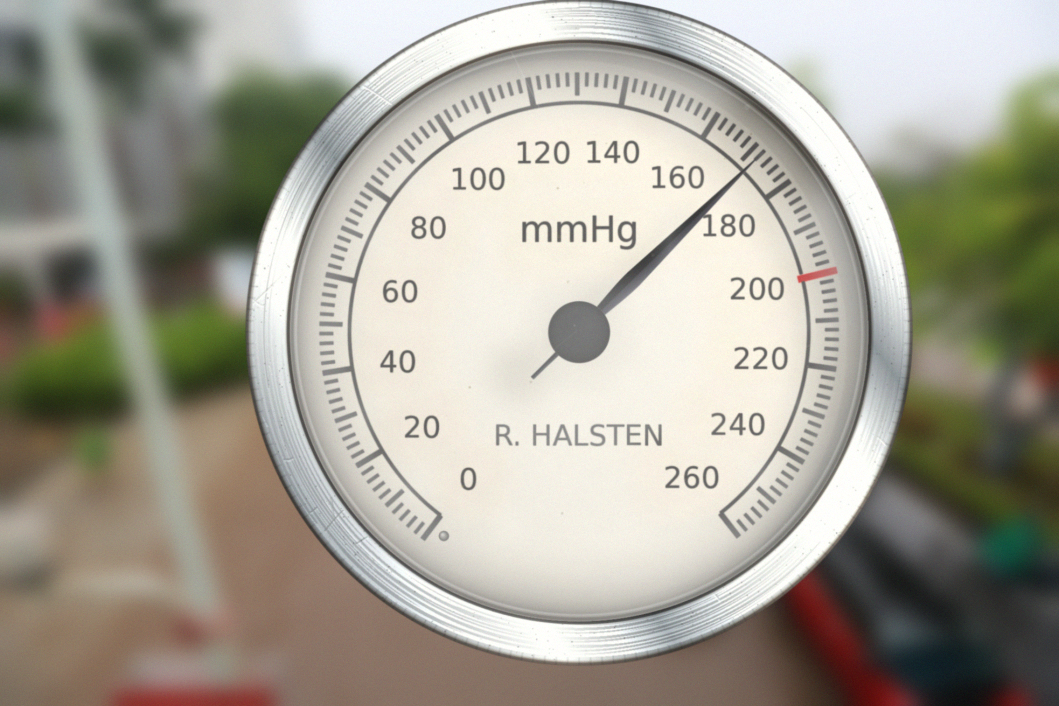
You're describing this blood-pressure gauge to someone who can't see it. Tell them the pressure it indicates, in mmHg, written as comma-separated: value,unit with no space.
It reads 172,mmHg
